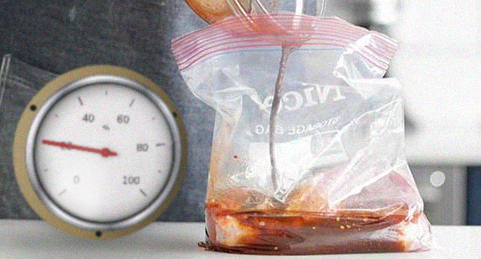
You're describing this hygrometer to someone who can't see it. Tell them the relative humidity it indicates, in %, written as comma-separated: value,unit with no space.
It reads 20,%
